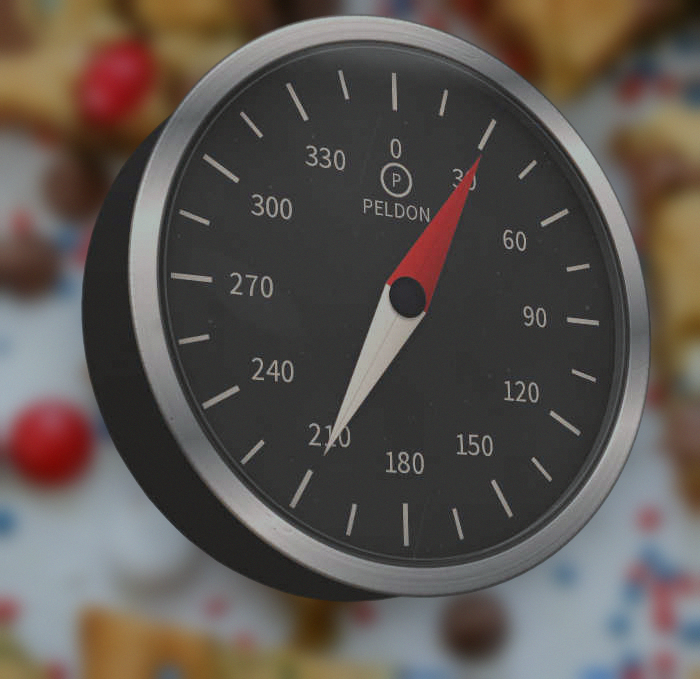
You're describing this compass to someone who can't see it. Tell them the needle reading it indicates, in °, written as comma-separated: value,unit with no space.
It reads 30,°
